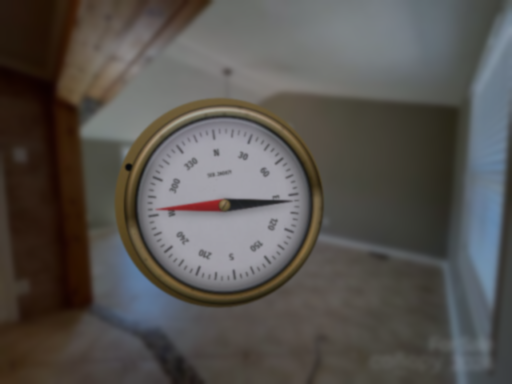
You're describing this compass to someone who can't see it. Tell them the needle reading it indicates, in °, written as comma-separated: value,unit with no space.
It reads 275,°
